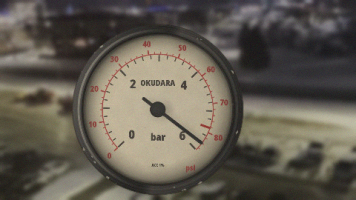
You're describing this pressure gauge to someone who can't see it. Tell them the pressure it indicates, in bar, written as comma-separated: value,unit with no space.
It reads 5.8,bar
